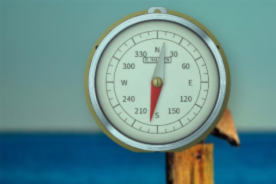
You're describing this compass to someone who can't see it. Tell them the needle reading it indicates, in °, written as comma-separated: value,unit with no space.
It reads 190,°
